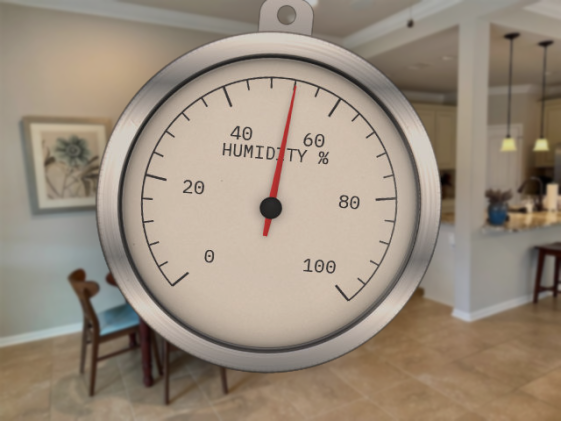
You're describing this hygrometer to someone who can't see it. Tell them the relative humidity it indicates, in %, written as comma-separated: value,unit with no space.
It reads 52,%
